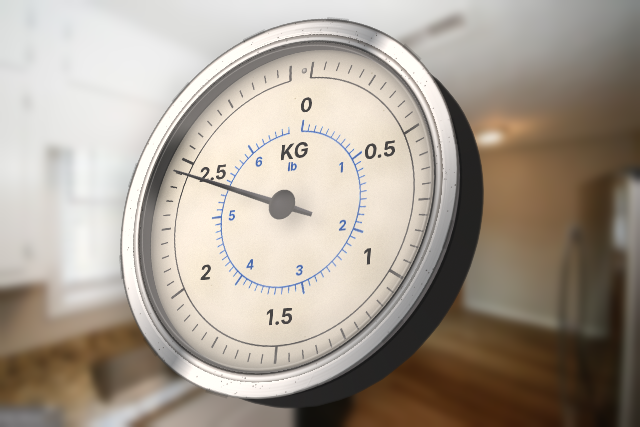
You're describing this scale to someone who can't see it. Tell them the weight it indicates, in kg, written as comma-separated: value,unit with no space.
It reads 2.45,kg
